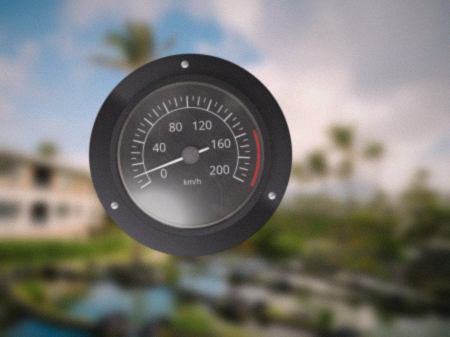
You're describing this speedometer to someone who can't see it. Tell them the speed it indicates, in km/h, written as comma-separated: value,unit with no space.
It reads 10,km/h
